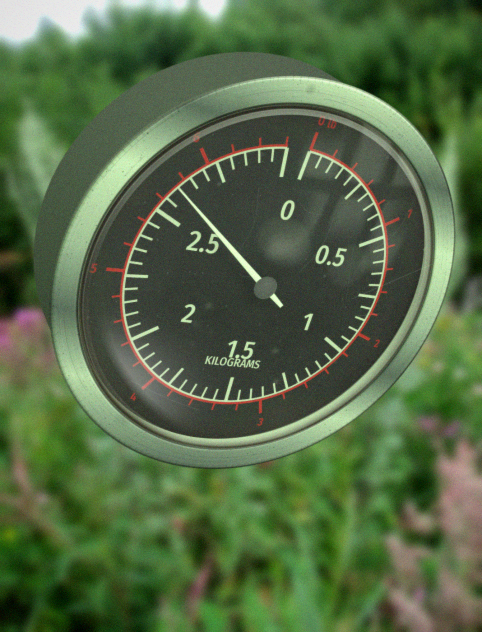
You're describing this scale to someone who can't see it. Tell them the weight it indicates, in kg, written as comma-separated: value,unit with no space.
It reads 2.6,kg
